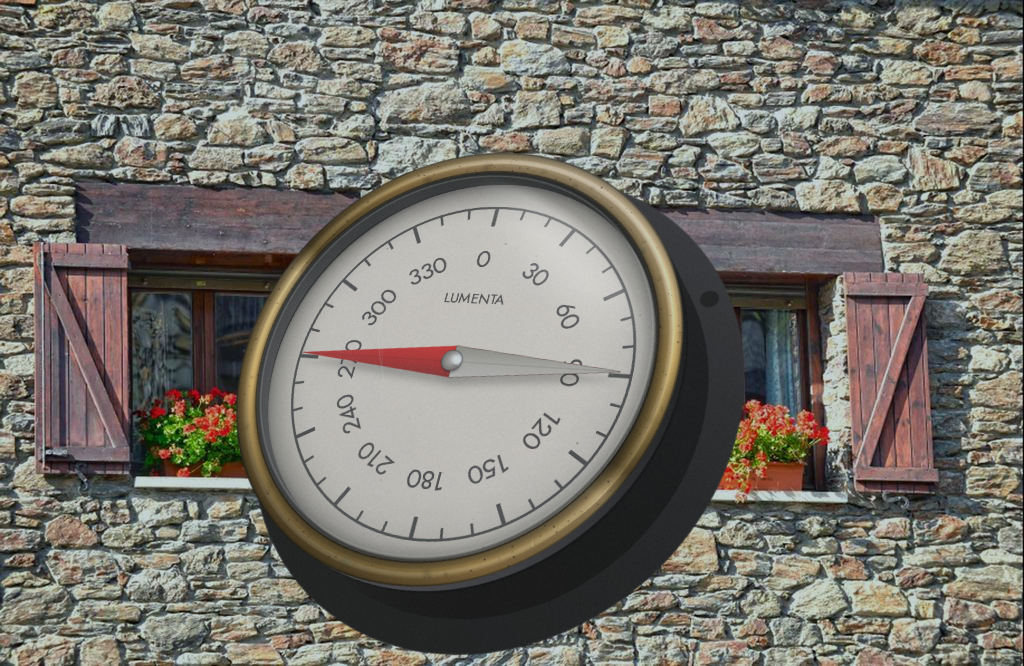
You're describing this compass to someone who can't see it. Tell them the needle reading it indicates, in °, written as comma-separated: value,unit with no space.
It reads 270,°
